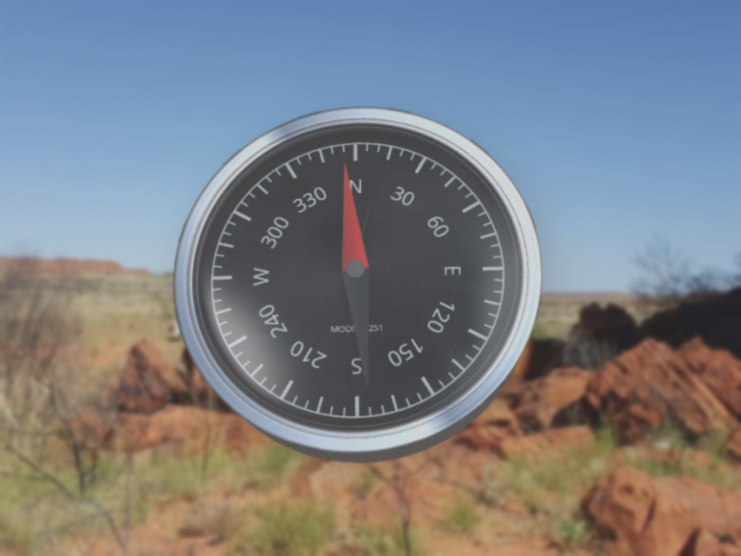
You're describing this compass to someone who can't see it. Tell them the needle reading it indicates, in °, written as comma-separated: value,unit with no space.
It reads 355,°
